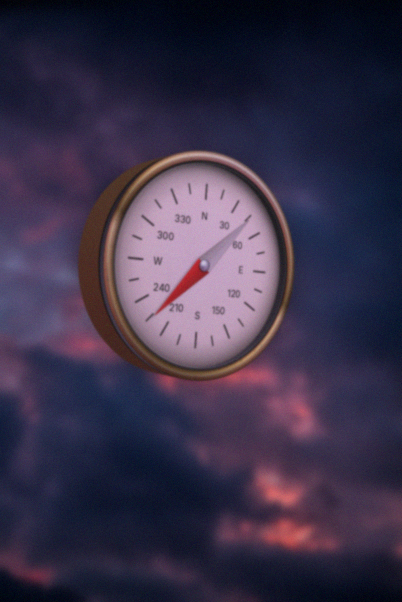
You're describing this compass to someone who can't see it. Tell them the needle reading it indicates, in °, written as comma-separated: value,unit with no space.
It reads 225,°
